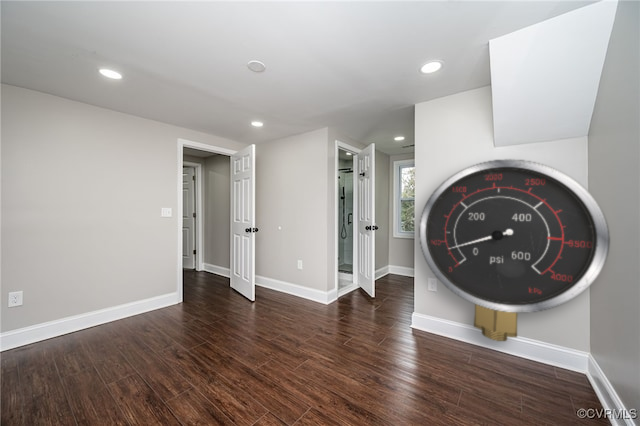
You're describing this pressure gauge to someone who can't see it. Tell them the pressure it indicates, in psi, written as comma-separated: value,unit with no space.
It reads 50,psi
